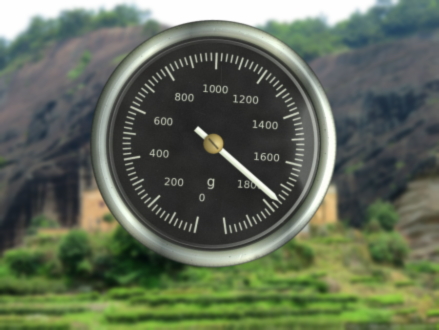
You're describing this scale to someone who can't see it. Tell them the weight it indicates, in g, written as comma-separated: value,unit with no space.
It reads 1760,g
